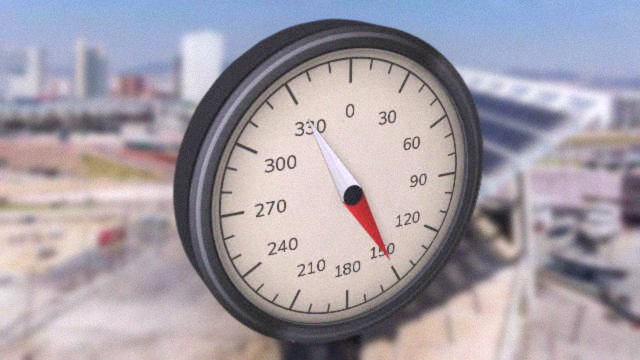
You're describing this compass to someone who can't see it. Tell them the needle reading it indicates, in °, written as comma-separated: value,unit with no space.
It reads 150,°
